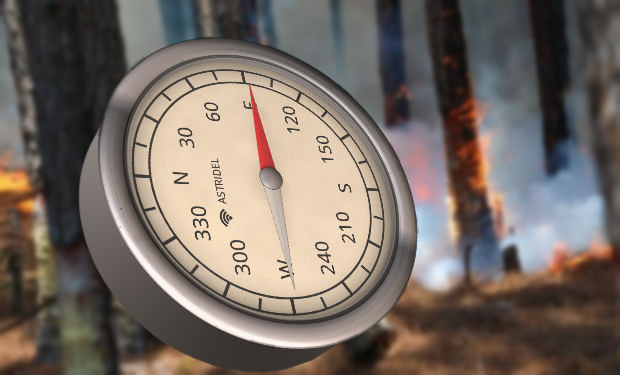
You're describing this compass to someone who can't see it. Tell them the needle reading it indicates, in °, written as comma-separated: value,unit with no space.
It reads 90,°
